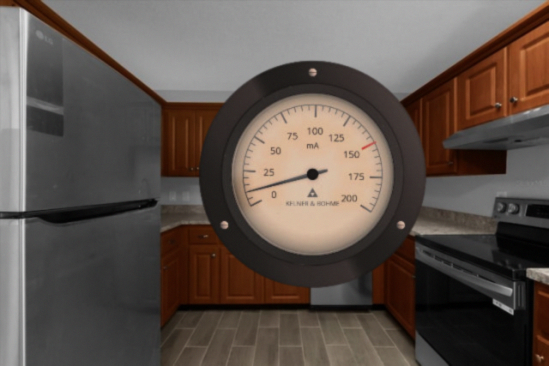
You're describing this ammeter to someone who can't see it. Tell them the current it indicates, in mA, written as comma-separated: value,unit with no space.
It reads 10,mA
